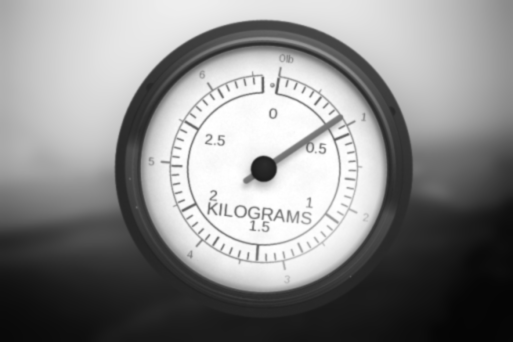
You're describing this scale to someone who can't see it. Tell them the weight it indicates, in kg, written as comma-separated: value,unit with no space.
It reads 0.4,kg
